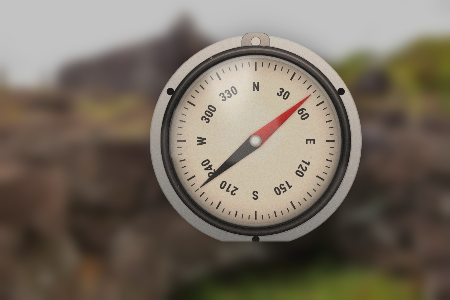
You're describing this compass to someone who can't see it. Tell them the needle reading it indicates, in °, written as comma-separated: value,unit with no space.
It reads 50,°
